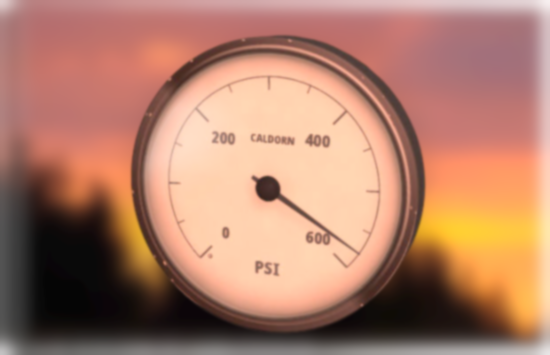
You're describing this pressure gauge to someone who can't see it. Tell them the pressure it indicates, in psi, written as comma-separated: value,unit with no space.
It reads 575,psi
